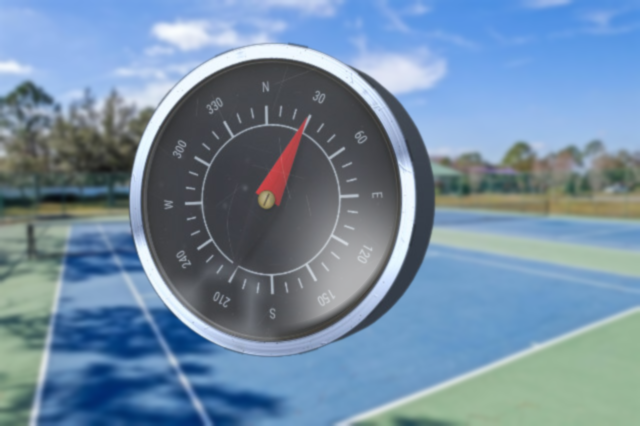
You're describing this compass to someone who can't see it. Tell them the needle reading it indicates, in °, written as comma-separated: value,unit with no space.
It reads 30,°
